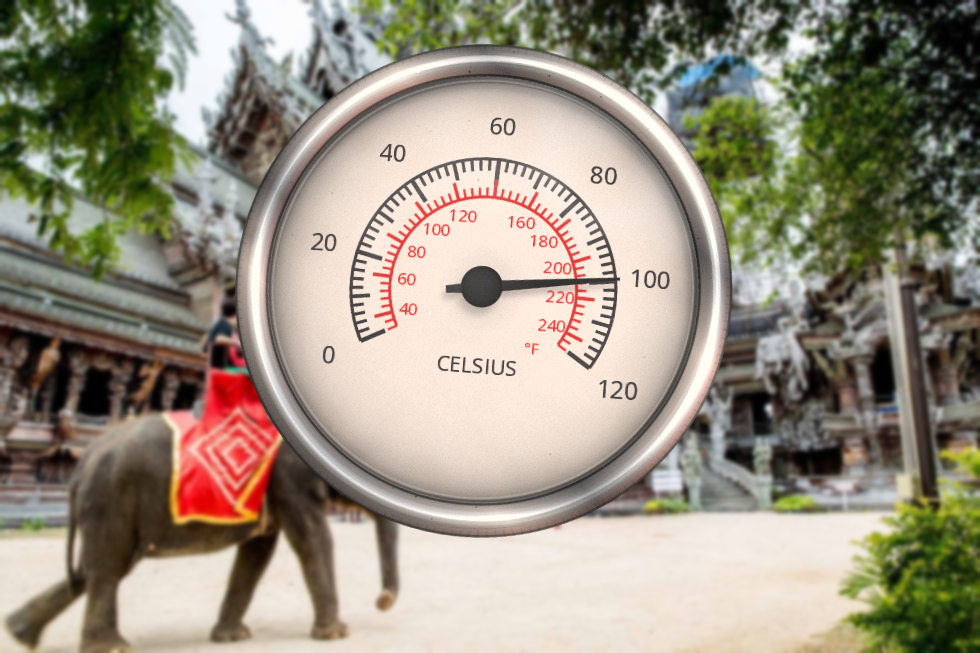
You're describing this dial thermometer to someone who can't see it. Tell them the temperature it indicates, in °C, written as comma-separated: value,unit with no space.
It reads 100,°C
